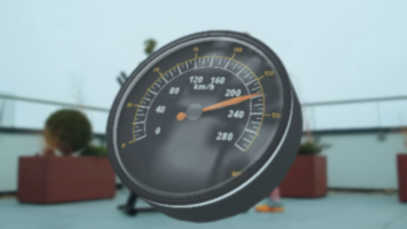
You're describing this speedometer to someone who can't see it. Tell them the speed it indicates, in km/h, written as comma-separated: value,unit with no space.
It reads 220,km/h
